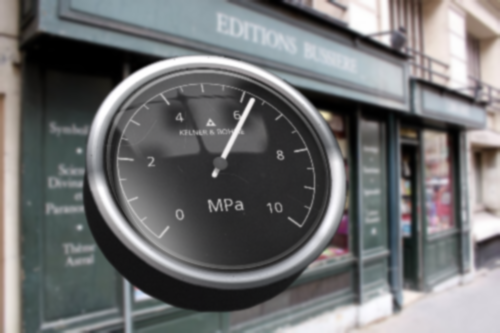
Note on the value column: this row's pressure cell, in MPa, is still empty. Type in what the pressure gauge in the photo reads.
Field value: 6.25 MPa
